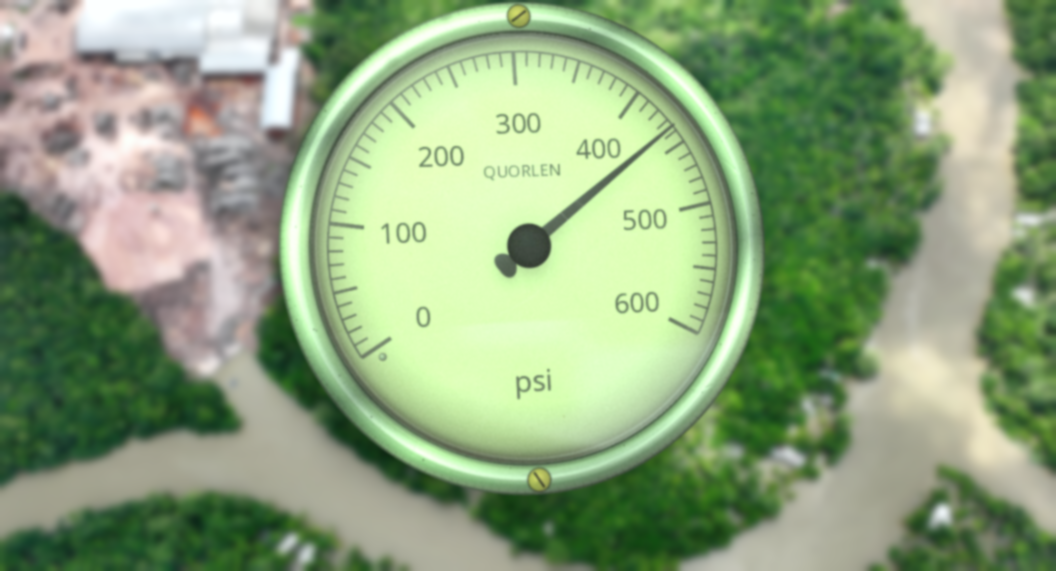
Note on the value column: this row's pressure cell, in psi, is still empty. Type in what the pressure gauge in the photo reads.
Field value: 435 psi
